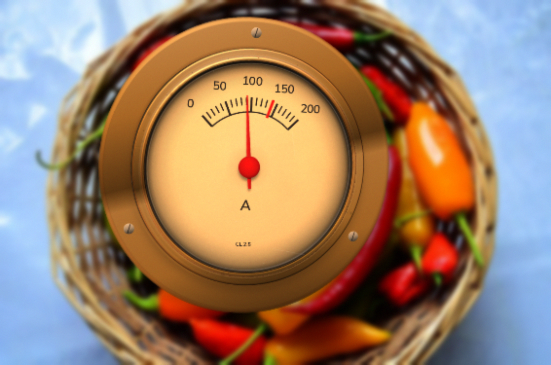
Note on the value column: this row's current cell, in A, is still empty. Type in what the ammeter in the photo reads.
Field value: 90 A
